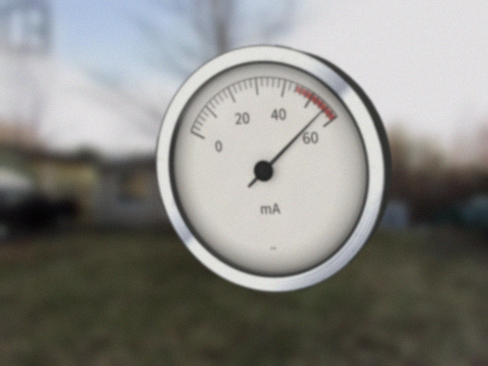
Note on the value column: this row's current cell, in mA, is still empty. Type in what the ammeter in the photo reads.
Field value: 56 mA
